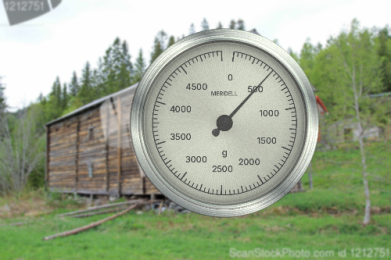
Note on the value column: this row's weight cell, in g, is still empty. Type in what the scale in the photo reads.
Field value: 500 g
